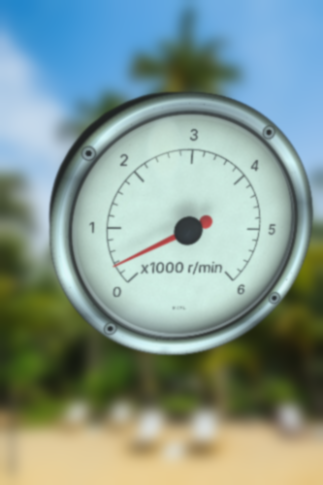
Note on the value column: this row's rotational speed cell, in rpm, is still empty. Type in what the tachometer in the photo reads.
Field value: 400 rpm
